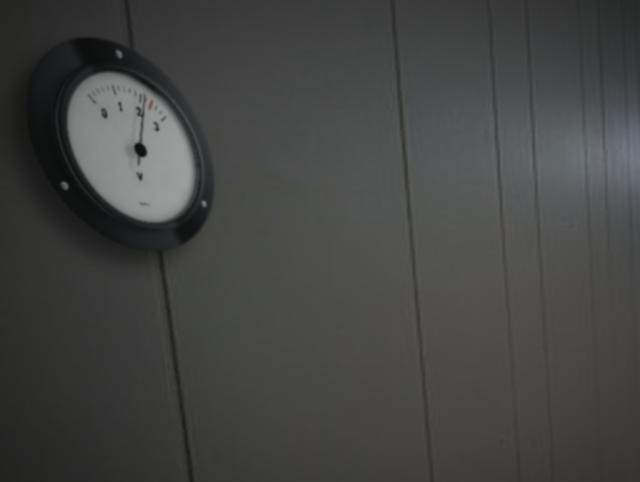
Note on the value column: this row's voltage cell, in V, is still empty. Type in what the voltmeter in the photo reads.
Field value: 2 V
